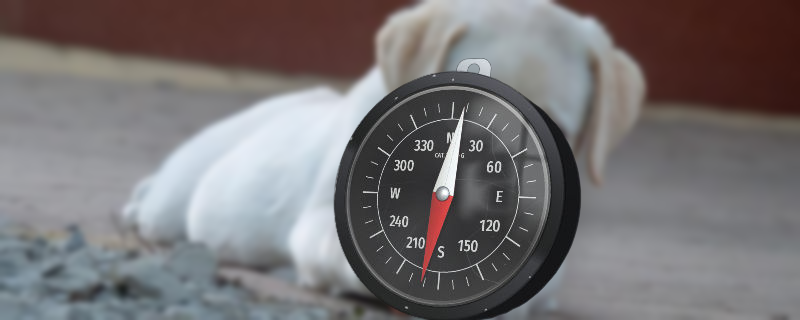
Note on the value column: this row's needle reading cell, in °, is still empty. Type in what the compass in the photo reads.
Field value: 190 °
